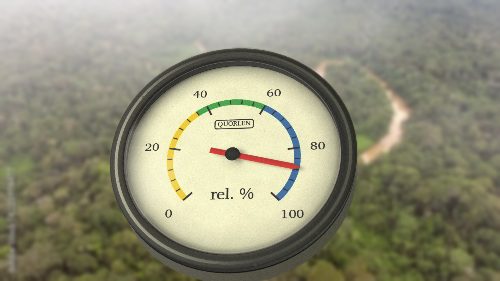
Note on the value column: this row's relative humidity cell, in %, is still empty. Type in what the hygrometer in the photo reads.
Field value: 88 %
